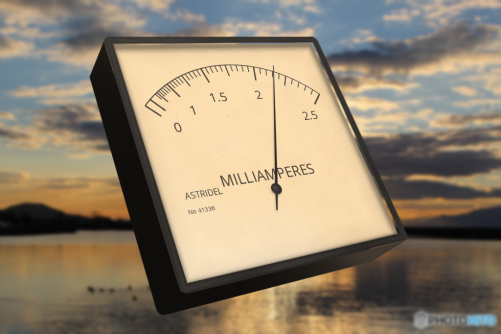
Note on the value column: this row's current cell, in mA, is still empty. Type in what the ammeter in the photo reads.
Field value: 2.15 mA
